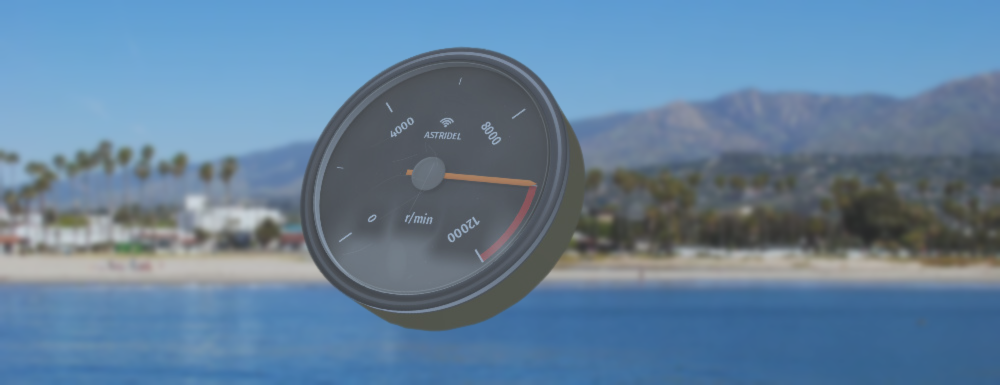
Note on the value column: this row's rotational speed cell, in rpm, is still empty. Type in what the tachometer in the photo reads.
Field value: 10000 rpm
